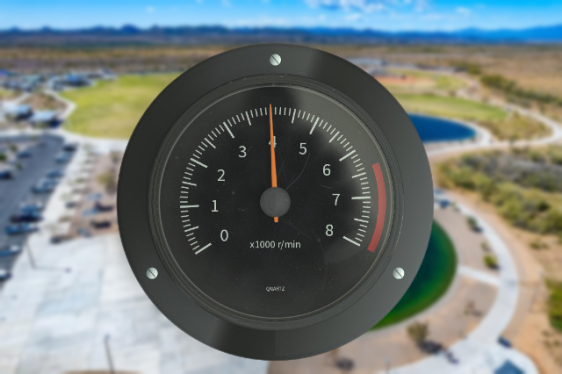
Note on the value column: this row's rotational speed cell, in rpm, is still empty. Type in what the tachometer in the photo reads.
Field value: 4000 rpm
